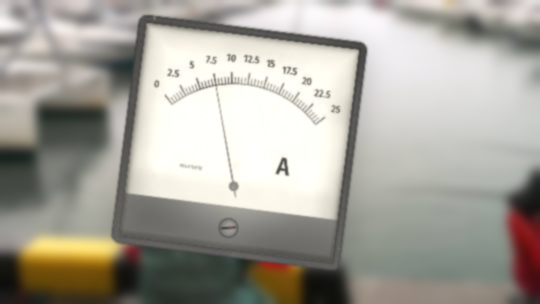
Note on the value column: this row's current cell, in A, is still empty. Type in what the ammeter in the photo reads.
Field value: 7.5 A
